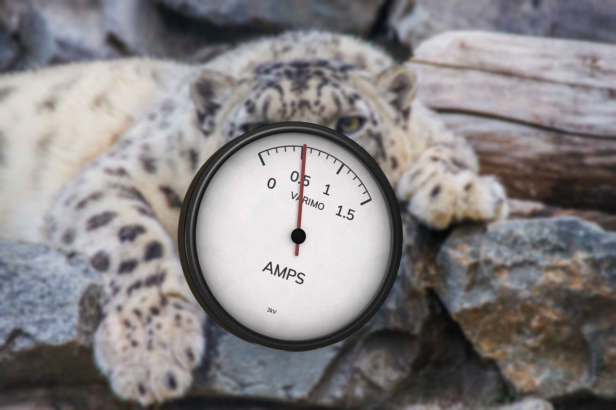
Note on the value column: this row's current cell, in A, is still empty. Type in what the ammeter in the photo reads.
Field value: 0.5 A
